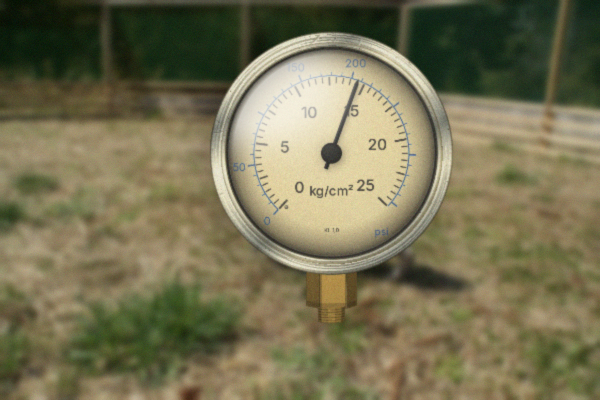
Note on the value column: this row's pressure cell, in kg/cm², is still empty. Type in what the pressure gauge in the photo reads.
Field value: 14.5 kg/cm²
